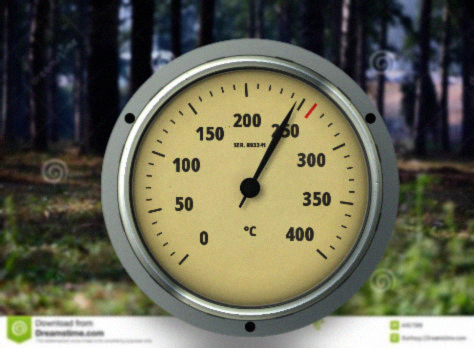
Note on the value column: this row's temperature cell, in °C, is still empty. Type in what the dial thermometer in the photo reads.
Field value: 245 °C
